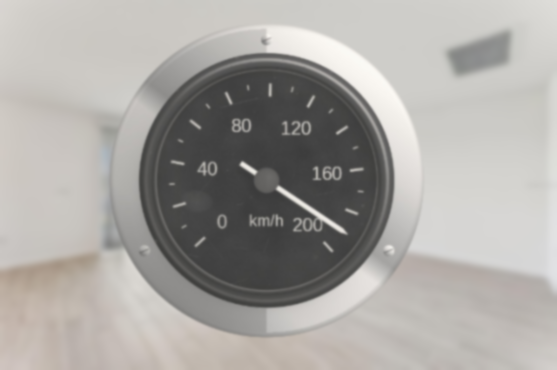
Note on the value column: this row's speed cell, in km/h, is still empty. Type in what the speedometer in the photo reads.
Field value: 190 km/h
